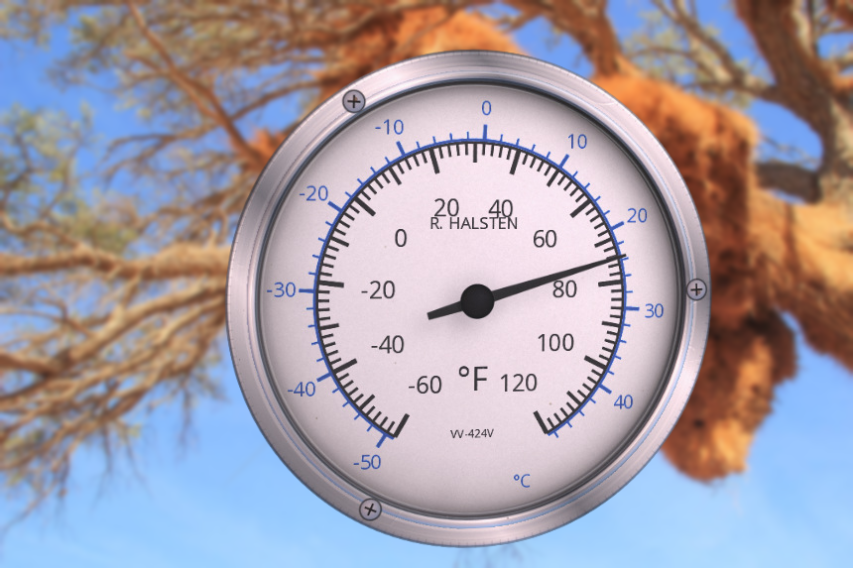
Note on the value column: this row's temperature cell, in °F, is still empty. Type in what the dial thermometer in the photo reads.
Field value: 74 °F
